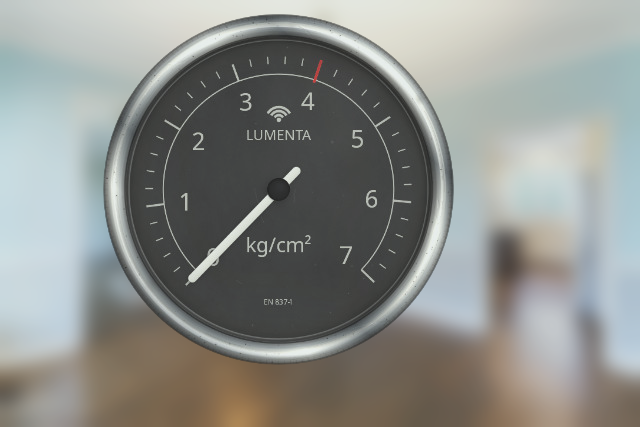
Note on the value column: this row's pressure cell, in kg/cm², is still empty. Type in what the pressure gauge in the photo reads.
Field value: 0 kg/cm²
